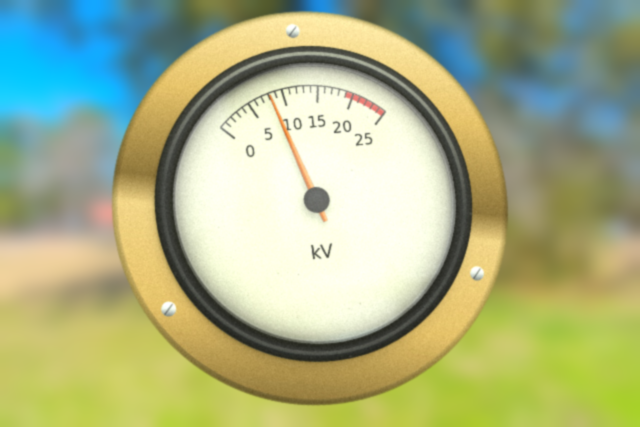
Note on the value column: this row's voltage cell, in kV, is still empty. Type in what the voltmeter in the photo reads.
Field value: 8 kV
